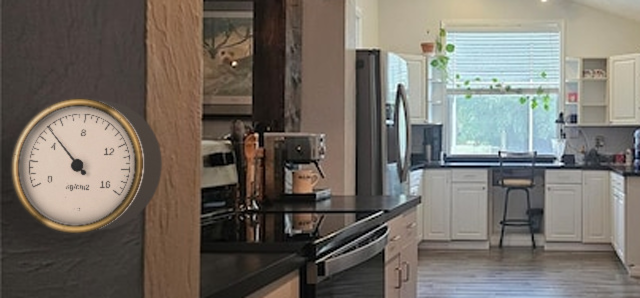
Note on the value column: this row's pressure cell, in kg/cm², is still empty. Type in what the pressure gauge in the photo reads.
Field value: 5 kg/cm²
